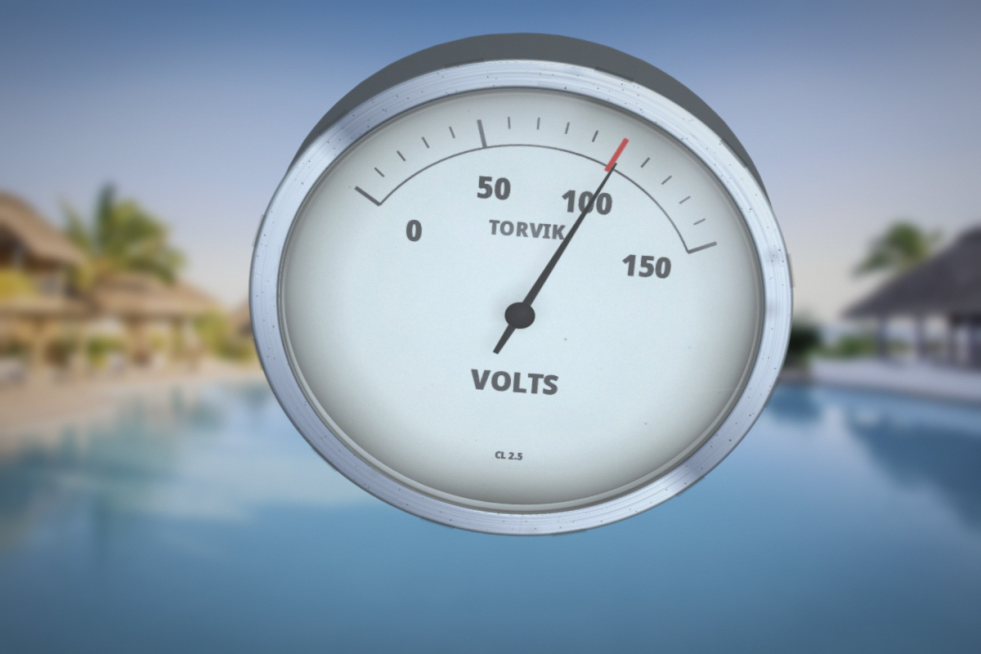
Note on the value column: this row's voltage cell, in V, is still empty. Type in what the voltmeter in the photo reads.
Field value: 100 V
